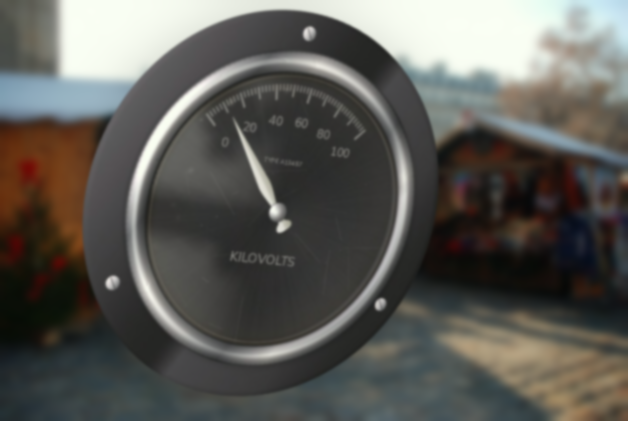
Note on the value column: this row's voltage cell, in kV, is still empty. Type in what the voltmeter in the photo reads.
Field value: 10 kV
